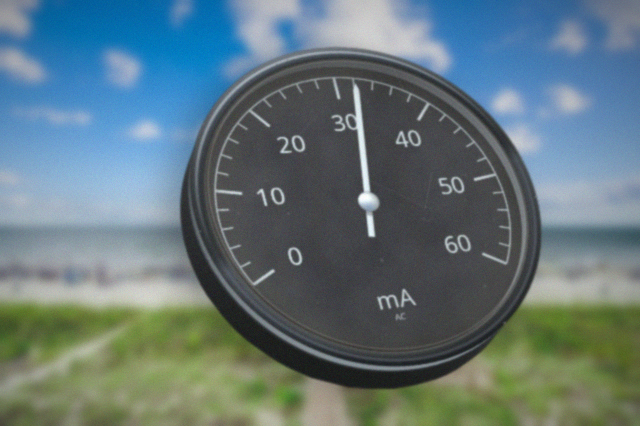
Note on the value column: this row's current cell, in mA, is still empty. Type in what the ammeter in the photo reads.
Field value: 32 mA
